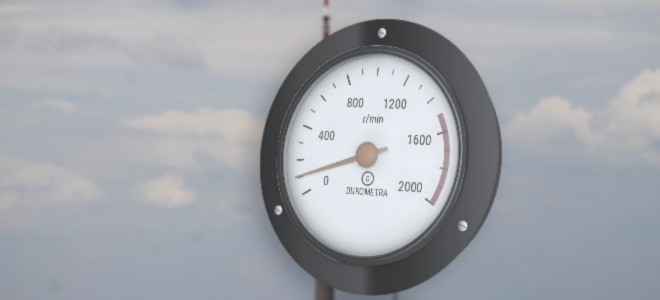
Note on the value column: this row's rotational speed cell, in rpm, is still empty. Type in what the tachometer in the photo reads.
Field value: 100 rpm
